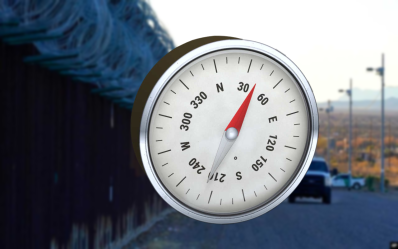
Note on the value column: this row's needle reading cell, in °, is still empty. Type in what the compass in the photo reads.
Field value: 40 °
